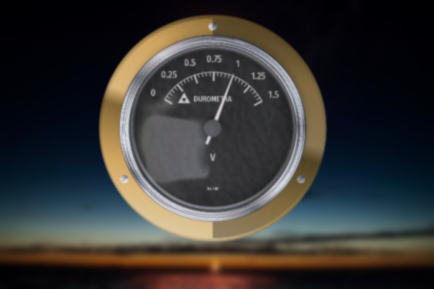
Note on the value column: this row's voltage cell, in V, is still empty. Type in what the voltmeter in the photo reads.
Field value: 1 V
